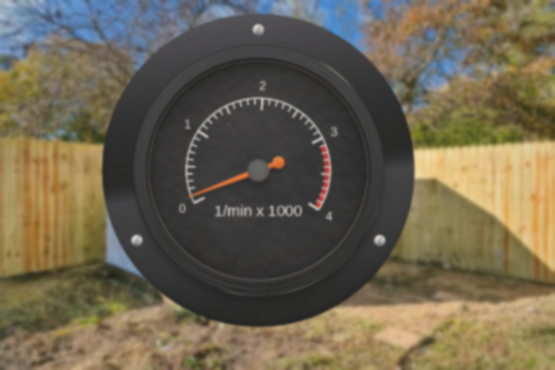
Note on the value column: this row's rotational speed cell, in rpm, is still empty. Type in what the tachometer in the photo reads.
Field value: 100 rpm
